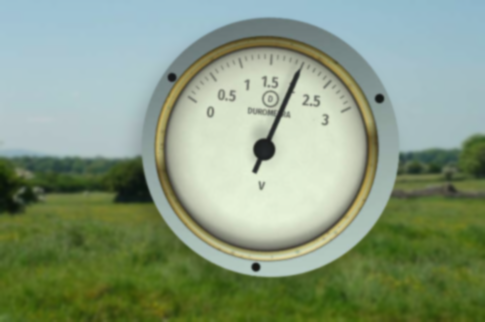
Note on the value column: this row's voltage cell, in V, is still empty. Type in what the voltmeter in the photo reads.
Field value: 2 V
